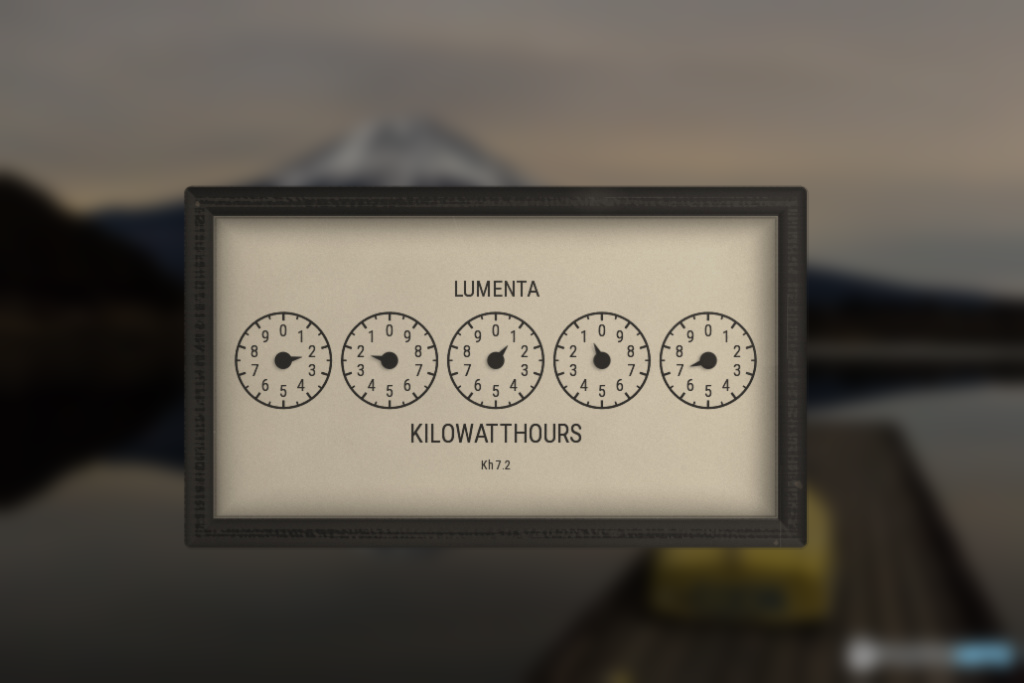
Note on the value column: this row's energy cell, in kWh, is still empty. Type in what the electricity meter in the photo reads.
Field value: 22107 kWh
